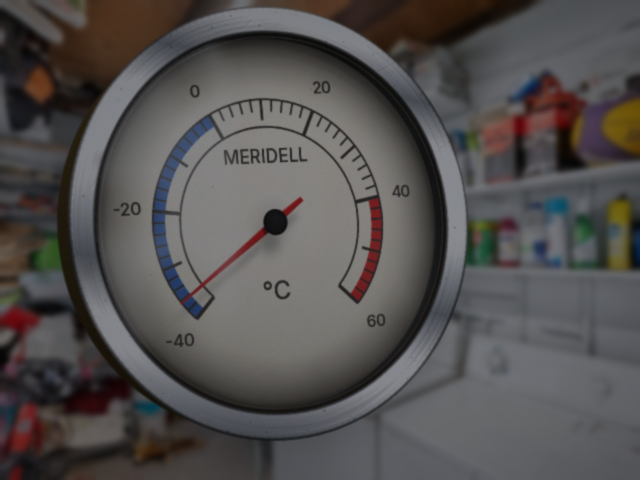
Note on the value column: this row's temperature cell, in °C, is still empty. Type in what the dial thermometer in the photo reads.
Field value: -36 °C
